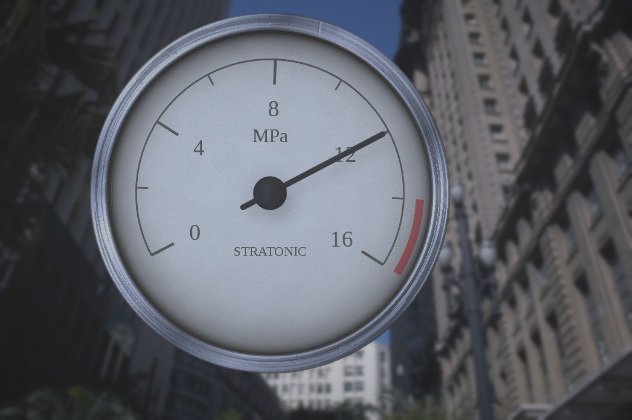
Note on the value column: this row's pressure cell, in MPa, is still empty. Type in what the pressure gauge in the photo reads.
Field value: 12 MPa
